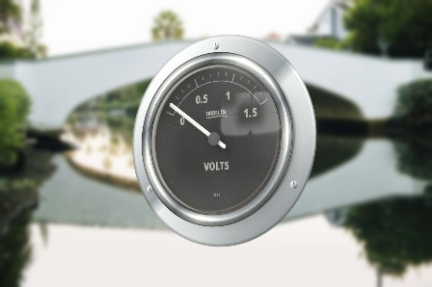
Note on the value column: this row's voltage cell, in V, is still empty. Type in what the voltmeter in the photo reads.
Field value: 0.1 V
